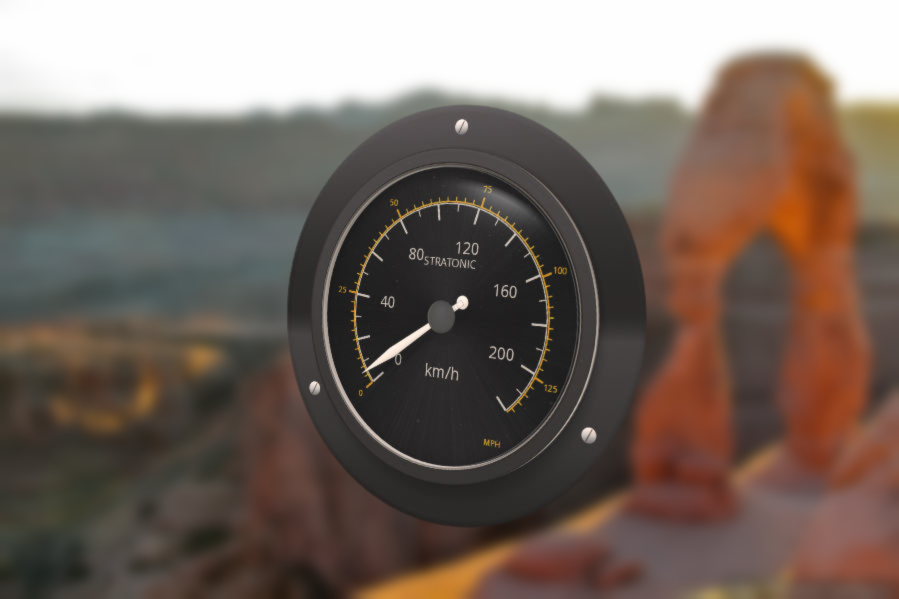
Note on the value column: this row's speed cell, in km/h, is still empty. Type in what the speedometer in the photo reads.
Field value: 5 km/h
